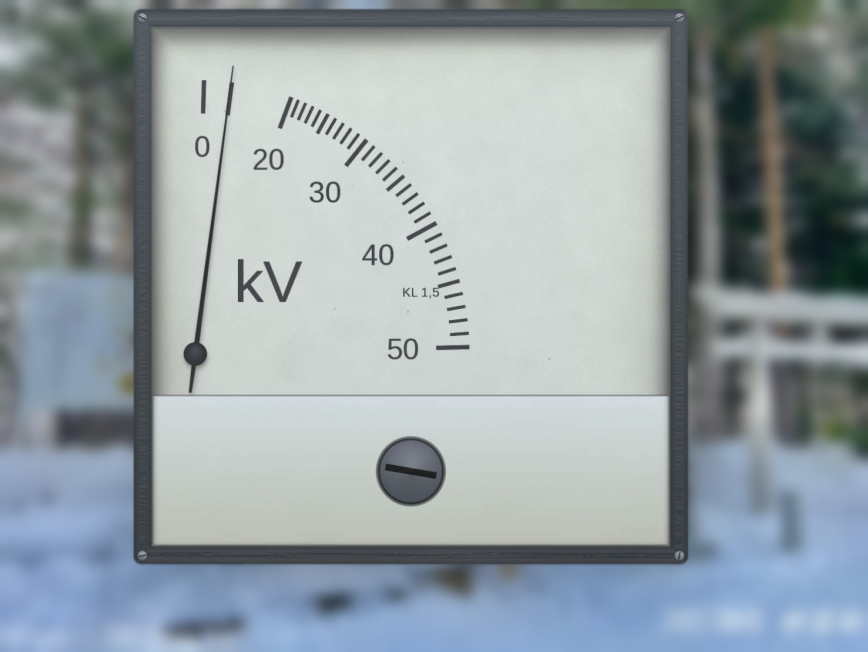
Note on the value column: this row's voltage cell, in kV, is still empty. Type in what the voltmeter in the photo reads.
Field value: 10 kV
